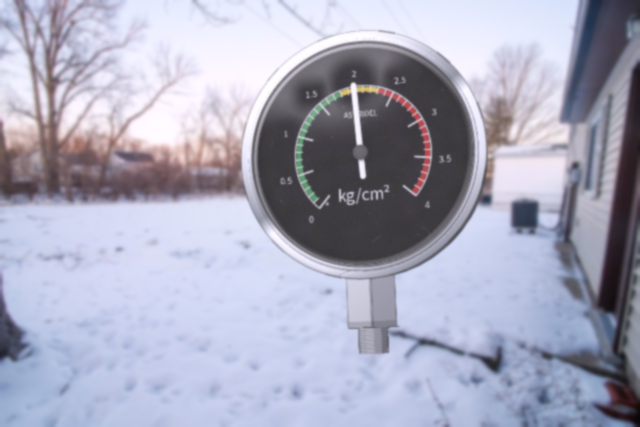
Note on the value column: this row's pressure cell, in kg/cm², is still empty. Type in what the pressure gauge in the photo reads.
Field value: 2 kg/cm²
